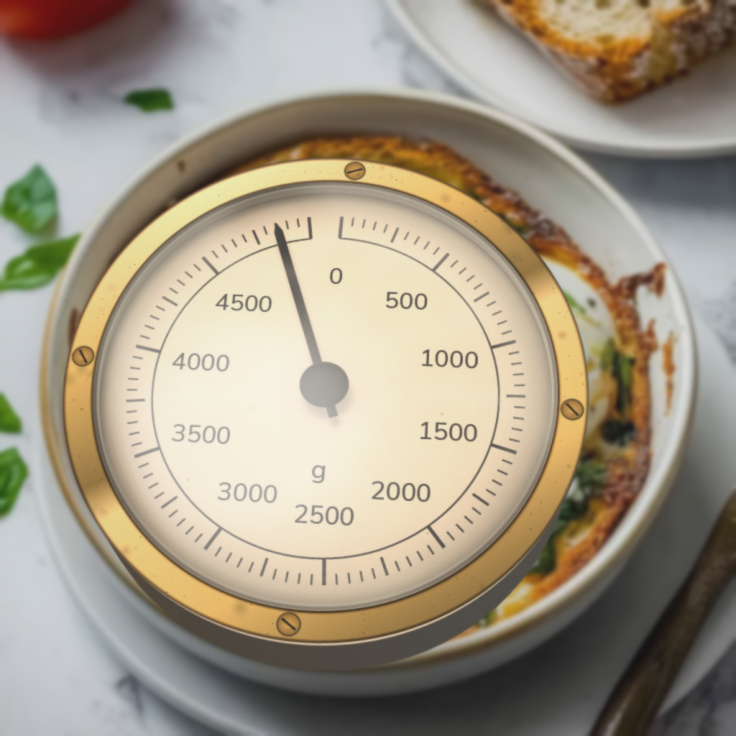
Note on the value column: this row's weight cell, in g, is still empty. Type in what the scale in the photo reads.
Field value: 4850 g
